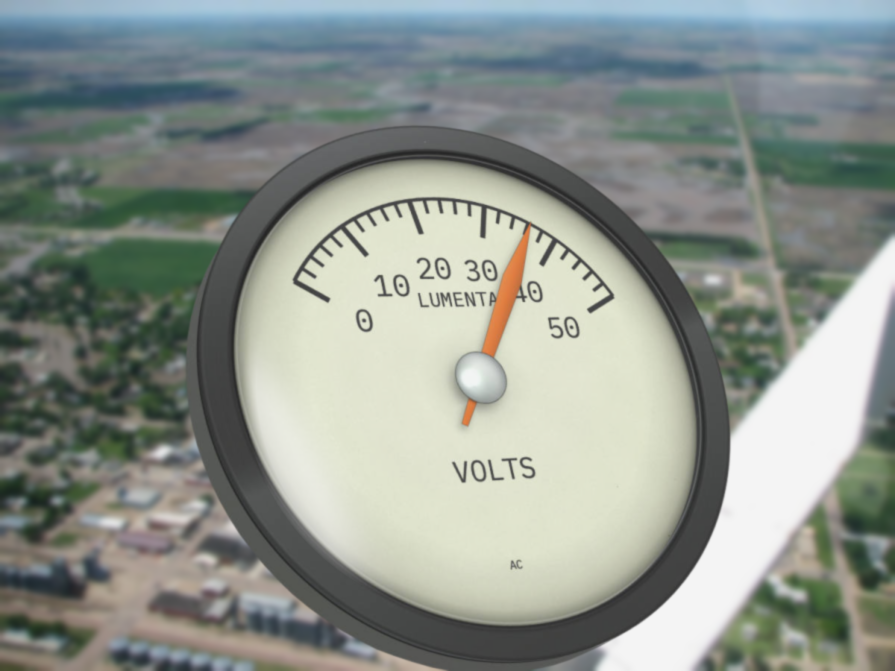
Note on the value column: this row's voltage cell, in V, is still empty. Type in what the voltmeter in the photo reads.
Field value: 36 V
